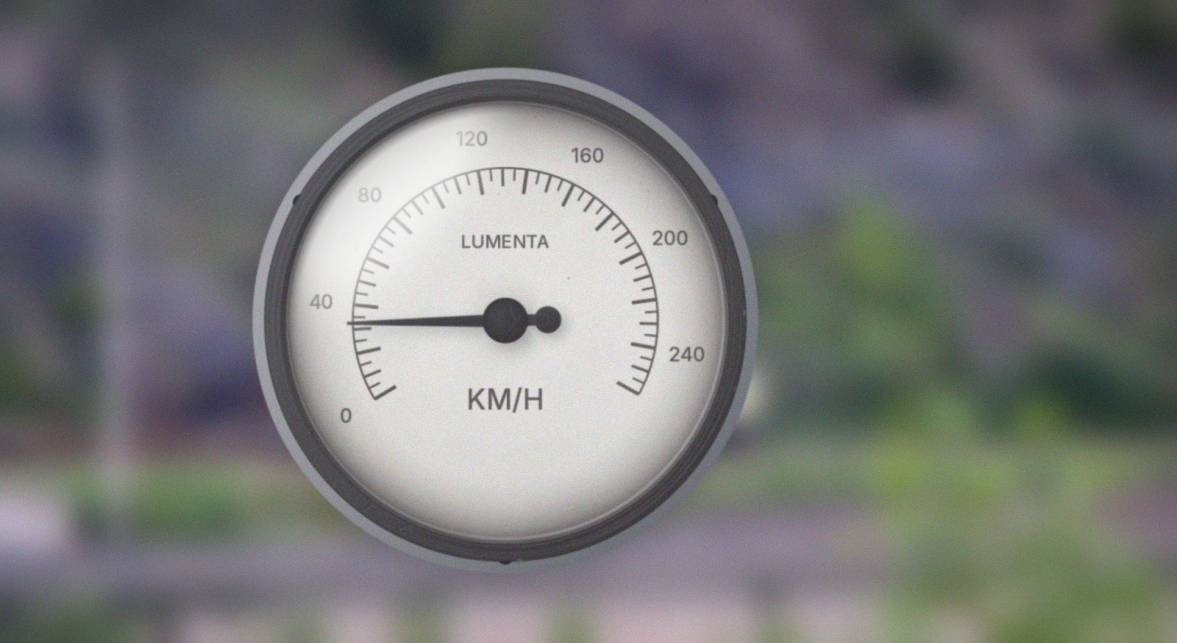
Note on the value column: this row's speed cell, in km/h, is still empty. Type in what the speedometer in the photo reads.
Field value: 32.5 km/h
